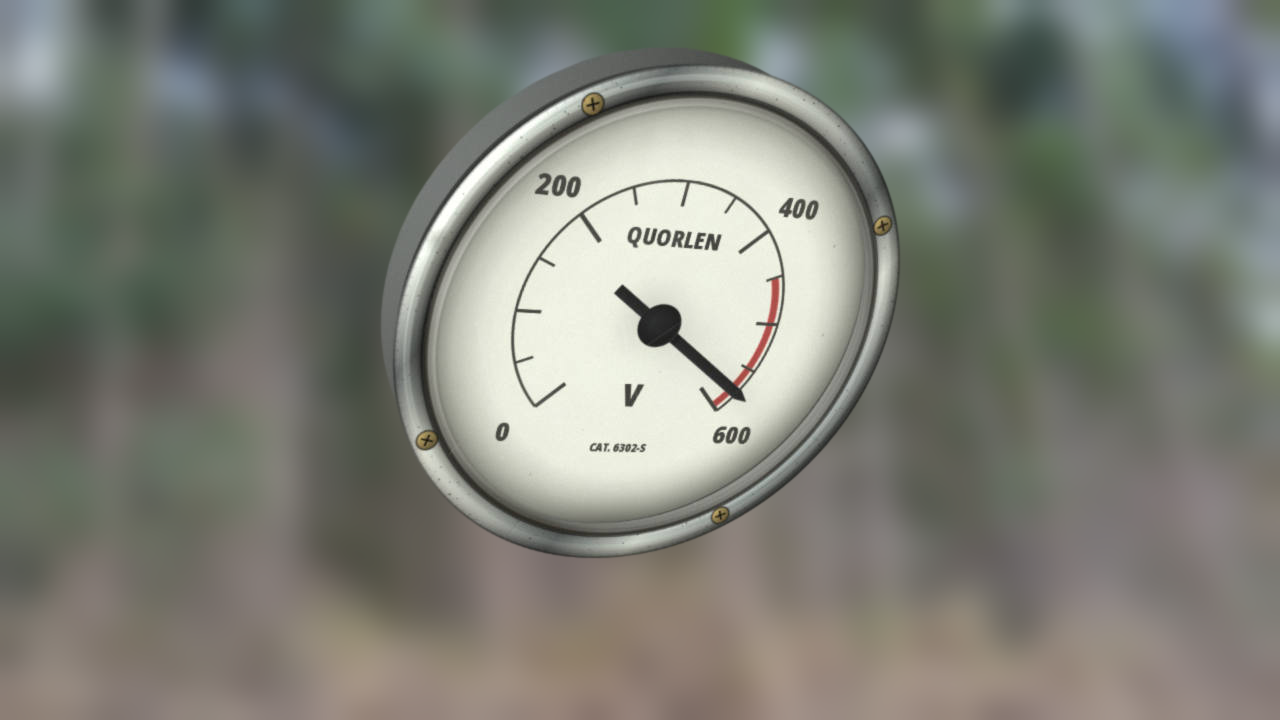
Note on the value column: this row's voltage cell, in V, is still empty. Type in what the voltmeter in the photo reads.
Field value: 575 V
